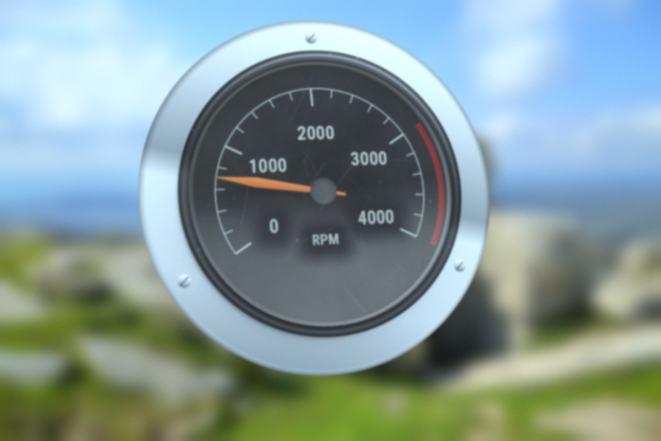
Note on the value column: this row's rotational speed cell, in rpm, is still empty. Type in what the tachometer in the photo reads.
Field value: 700 rpm
